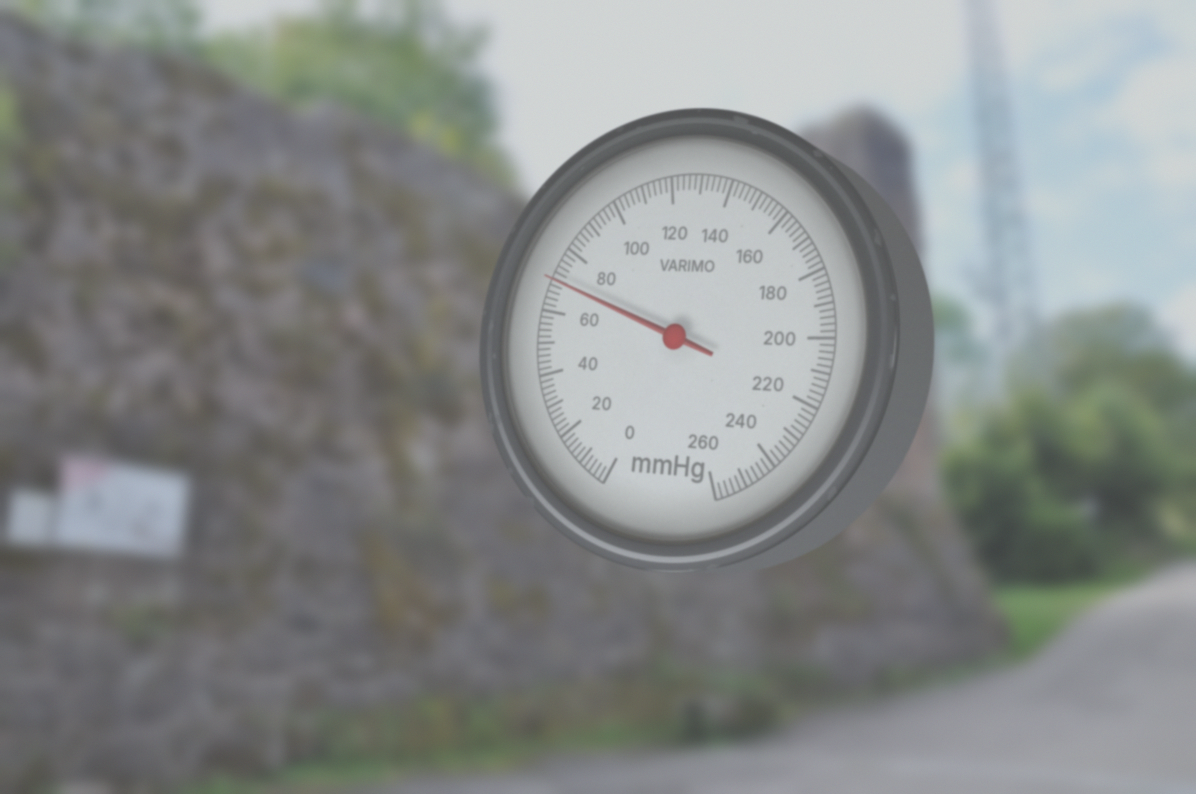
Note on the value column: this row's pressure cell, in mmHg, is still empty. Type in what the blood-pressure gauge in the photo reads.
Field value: 70 mmHg
